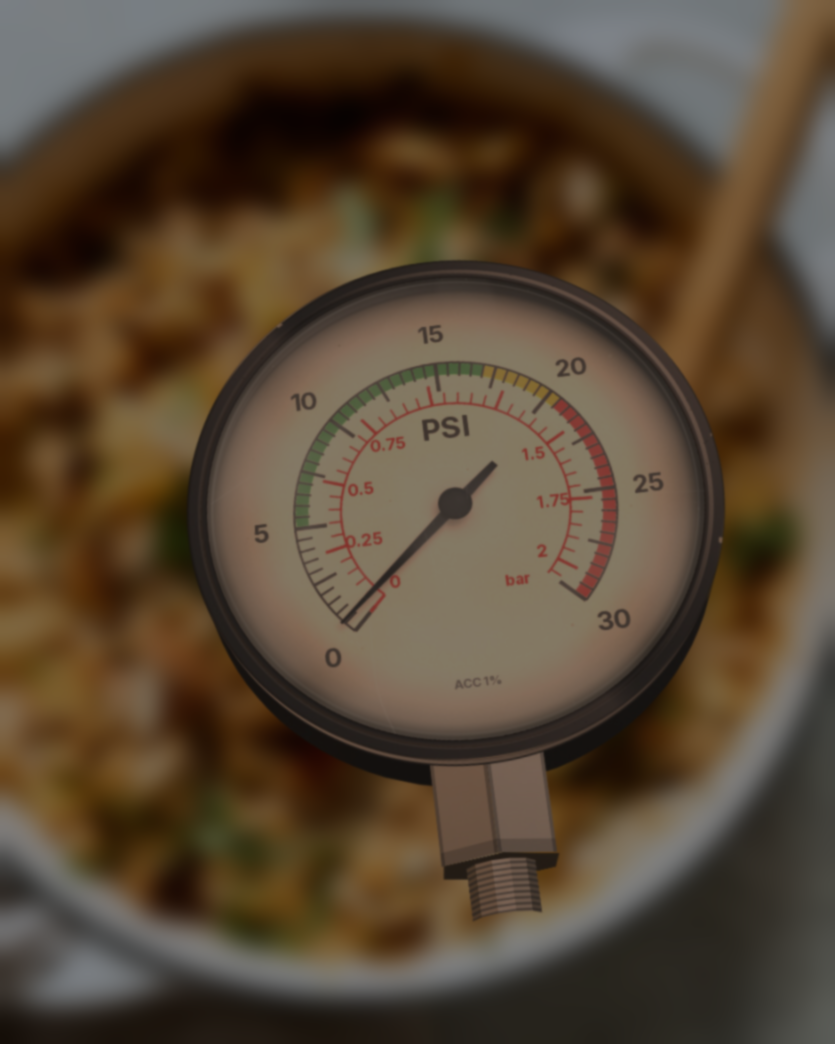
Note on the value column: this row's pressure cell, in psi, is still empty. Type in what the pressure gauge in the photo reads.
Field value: 0.5 psi
